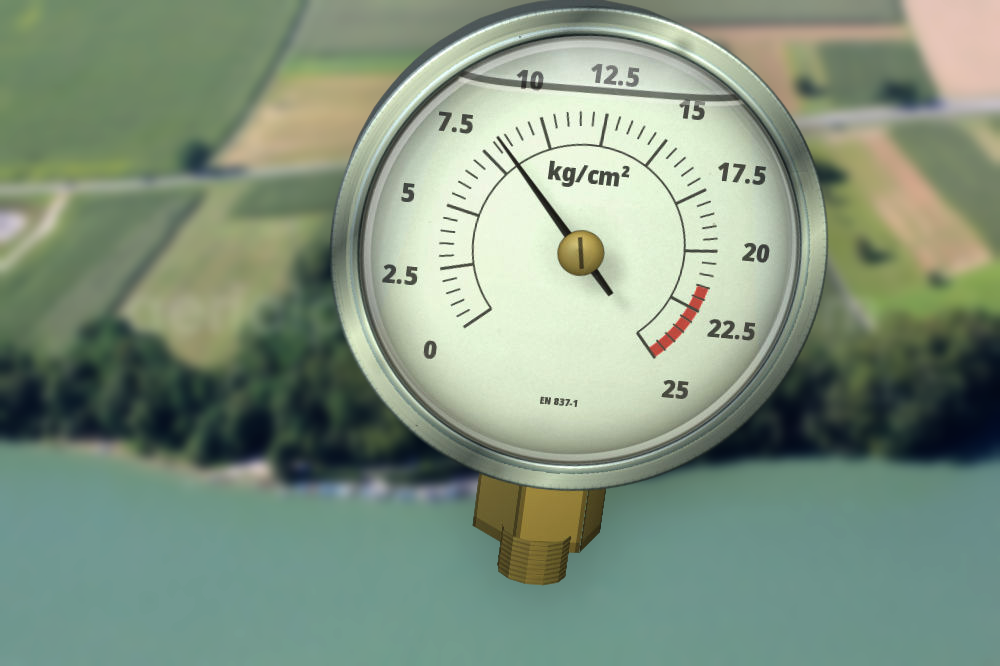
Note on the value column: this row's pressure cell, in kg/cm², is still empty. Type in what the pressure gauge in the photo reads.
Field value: 8.25 kg/cm²
